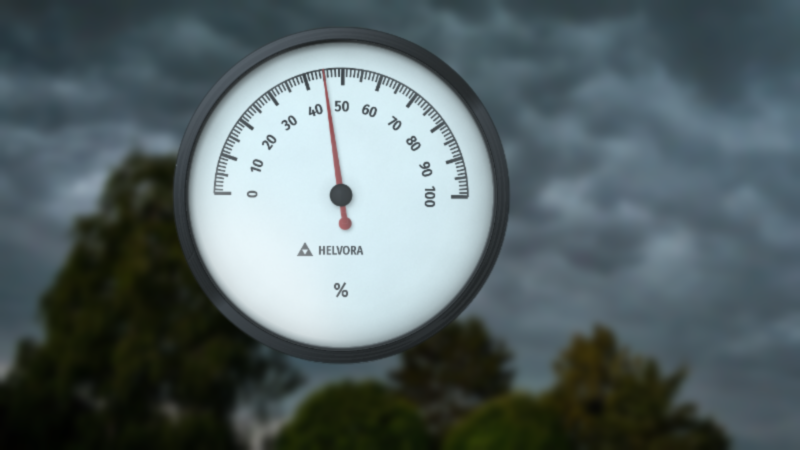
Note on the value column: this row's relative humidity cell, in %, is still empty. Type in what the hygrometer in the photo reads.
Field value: 45 %
